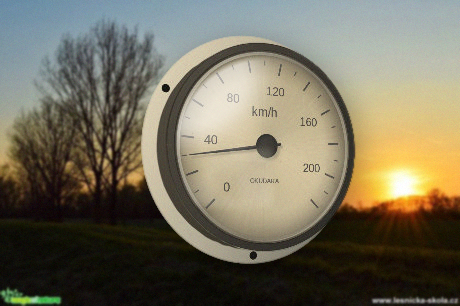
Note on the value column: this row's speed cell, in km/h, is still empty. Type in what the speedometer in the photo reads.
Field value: 30 km/h
